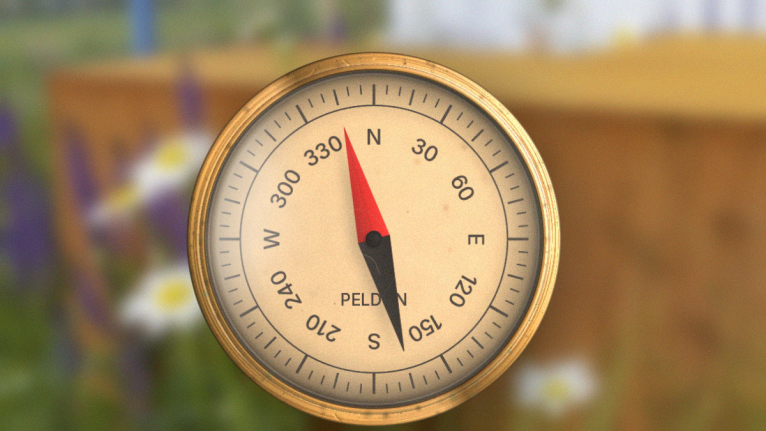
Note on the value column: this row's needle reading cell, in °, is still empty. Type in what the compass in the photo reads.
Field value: 345 °
